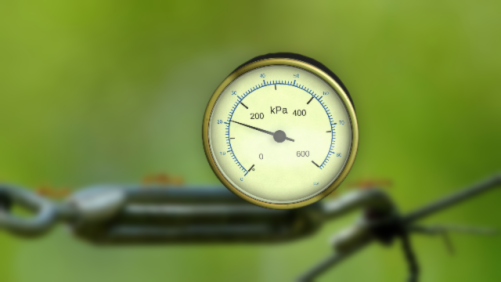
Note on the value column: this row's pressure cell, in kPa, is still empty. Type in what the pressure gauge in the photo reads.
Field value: 150 kPa
